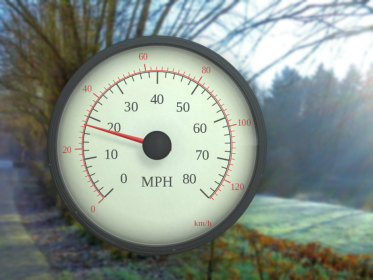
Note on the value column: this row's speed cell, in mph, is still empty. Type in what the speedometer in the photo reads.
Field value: 18 mph
